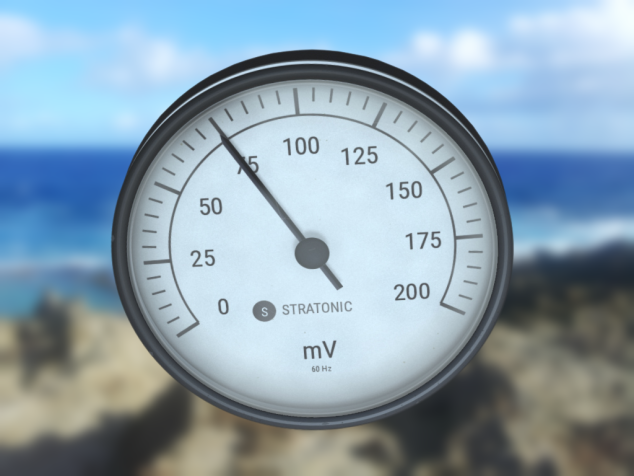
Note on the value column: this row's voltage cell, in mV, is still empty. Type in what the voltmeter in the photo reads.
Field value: 75 mV
